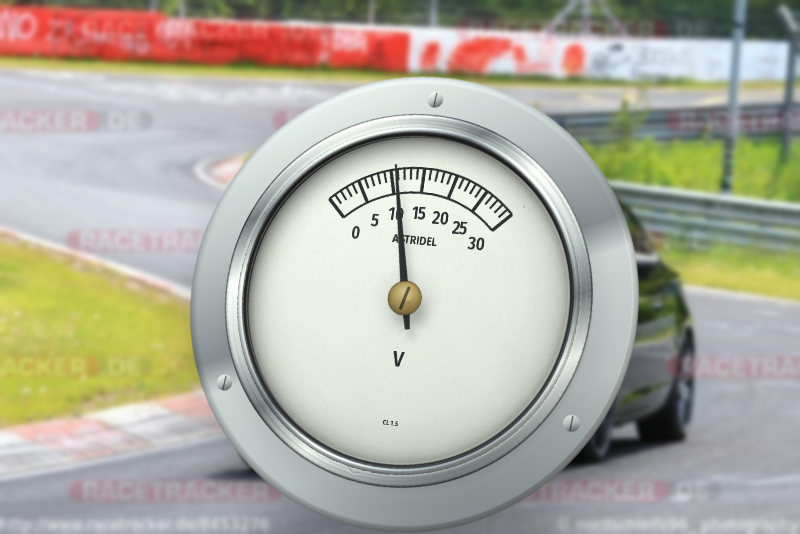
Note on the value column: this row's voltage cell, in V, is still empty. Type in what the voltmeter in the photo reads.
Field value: 11 V
